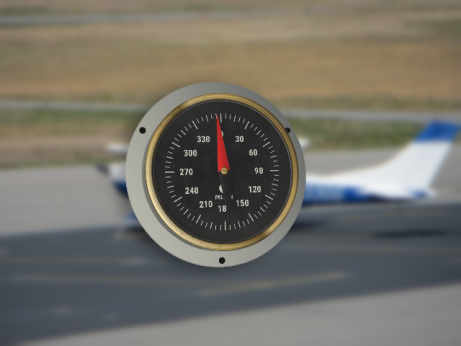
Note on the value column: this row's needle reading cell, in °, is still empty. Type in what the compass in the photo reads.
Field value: 355 °
